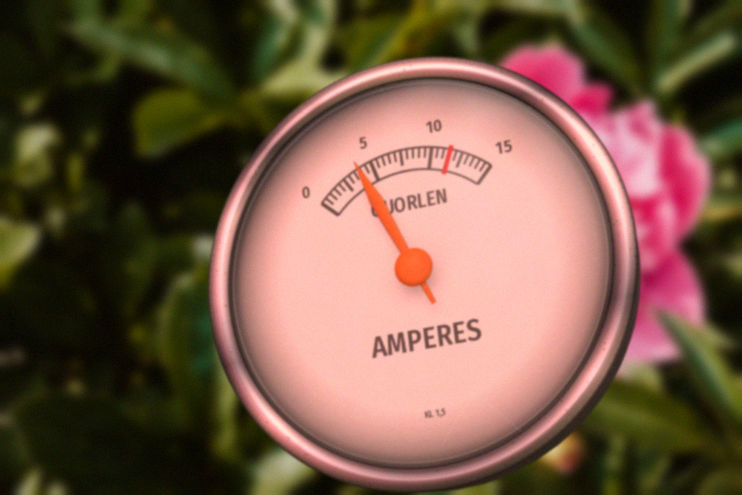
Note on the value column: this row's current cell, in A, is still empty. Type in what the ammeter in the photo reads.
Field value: 4 A
